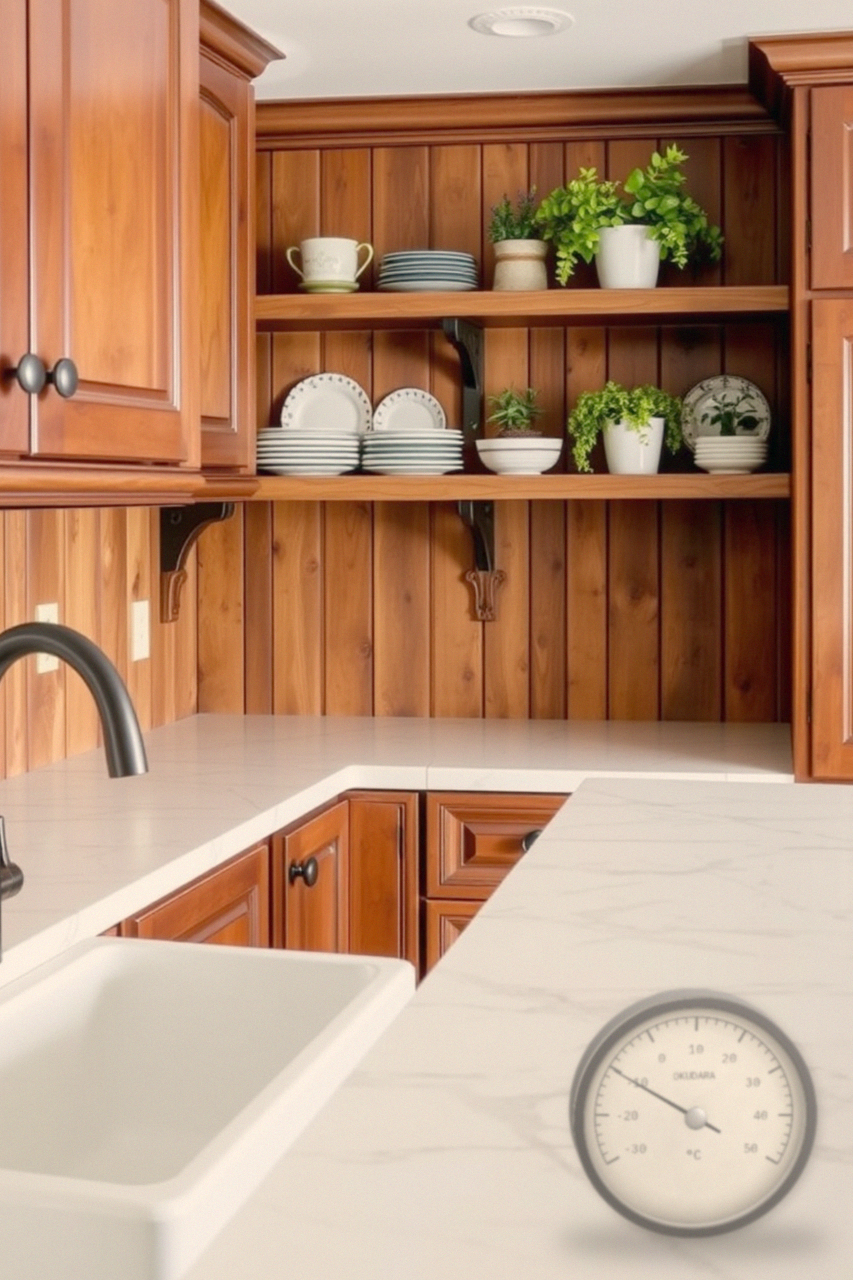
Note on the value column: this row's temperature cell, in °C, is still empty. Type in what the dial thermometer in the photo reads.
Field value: -10 °C
